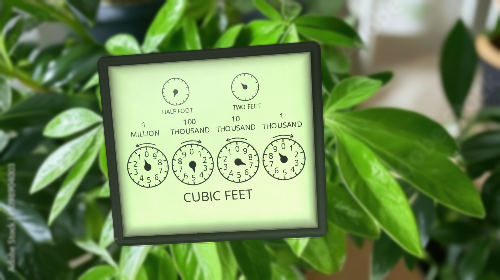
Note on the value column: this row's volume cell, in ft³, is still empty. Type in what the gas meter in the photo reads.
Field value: 46900 ft³
